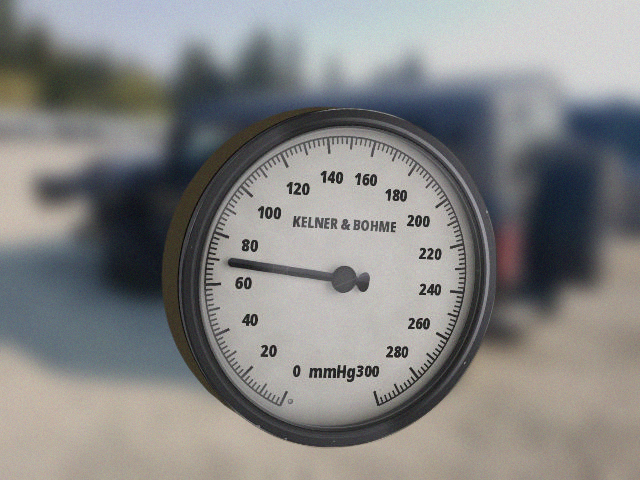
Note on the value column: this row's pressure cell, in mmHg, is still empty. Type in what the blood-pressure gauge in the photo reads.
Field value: 70 mmHg
